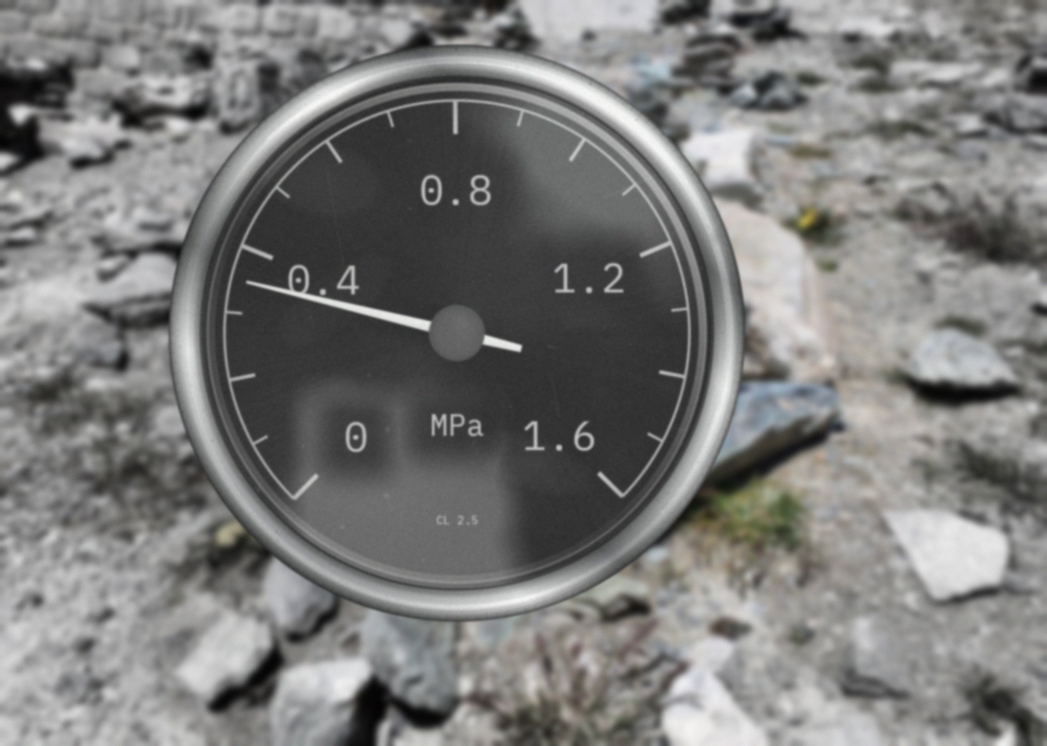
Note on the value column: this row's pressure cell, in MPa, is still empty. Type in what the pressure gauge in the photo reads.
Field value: 0.35 MPa
